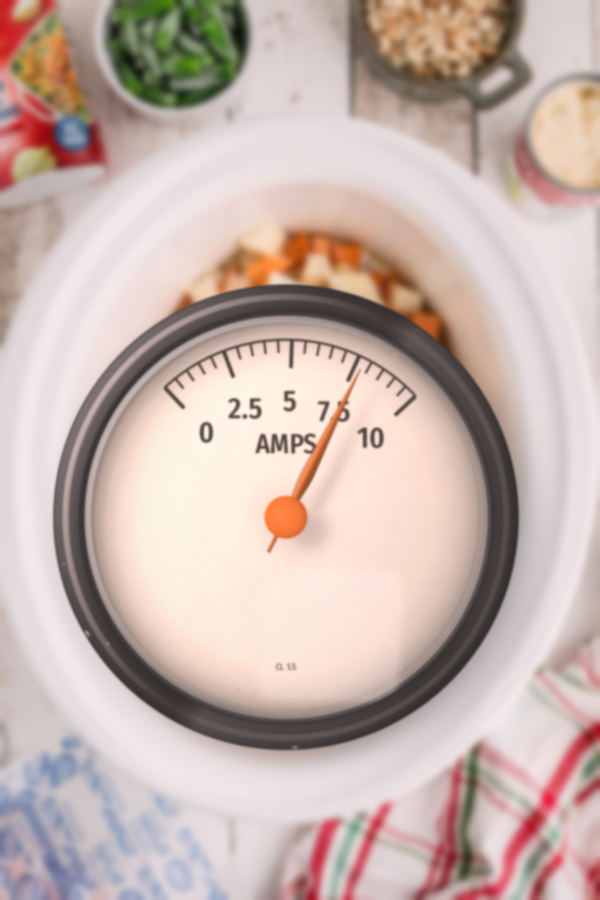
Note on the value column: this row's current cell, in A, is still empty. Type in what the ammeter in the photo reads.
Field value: 7.75 A
